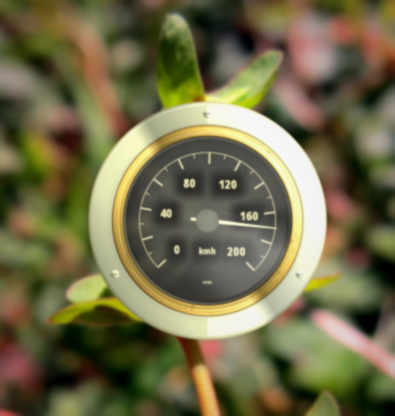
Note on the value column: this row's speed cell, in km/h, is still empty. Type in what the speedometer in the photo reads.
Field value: 170 km/h
